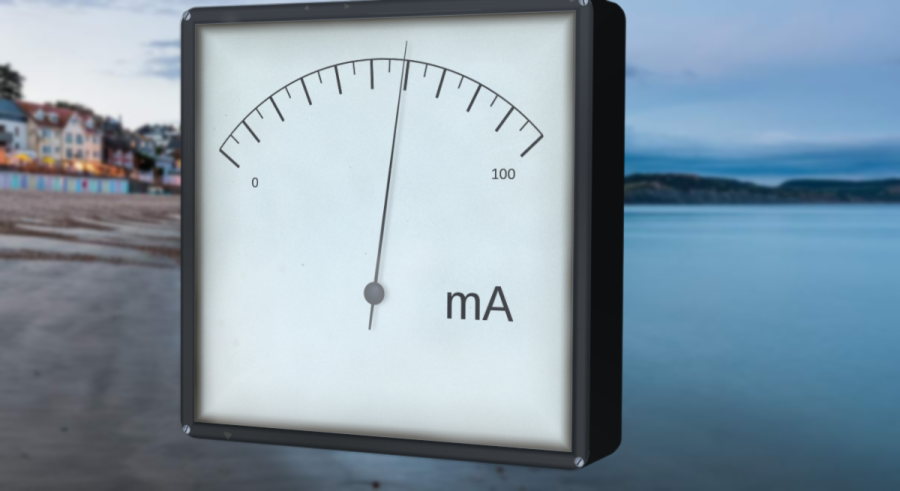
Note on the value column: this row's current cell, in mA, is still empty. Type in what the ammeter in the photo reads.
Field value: 60 mA
